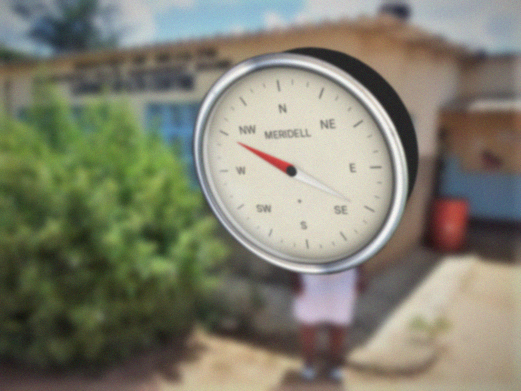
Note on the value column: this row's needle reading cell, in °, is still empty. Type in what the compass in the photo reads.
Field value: 300 °
